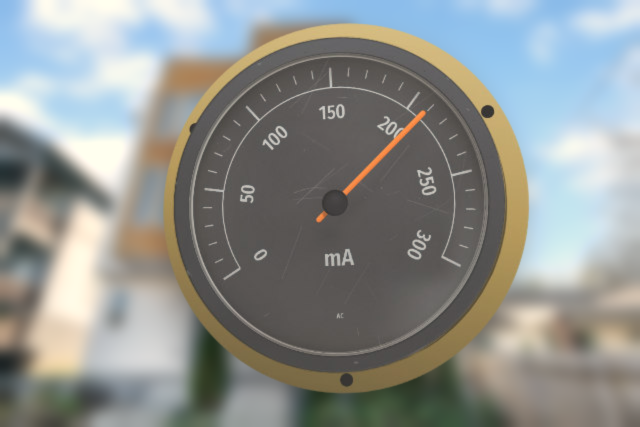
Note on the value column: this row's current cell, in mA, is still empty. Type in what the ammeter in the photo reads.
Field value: 210 mA
